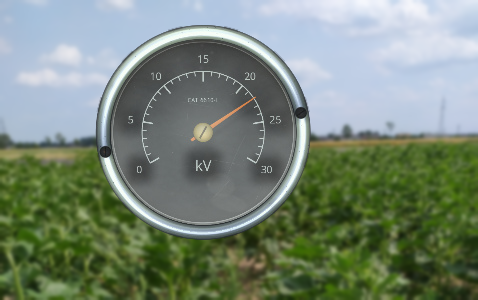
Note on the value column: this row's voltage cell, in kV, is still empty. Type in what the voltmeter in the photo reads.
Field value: 22 kV
